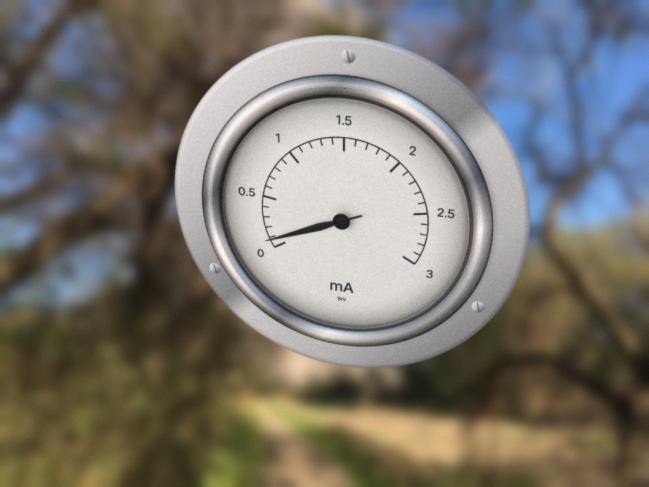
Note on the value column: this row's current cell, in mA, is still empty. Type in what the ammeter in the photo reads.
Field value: 0.1 mA
